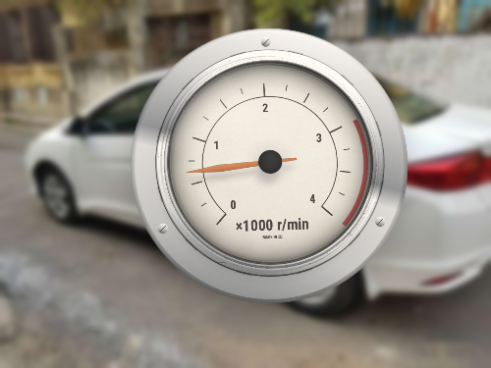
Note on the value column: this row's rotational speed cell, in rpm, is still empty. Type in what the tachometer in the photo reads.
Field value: 625 rpm
